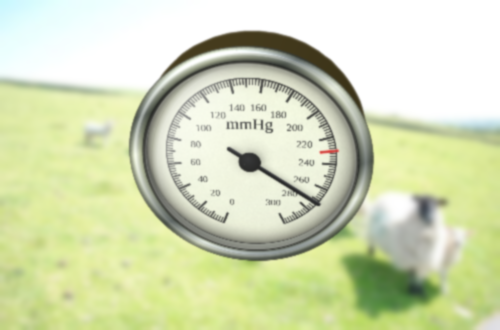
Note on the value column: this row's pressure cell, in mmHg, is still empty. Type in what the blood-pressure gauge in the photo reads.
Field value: 270 mmHg
